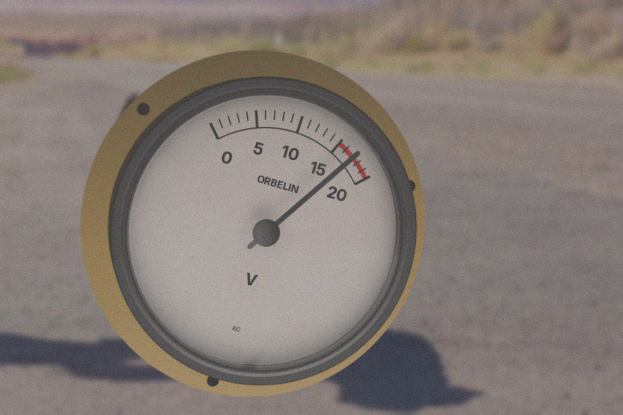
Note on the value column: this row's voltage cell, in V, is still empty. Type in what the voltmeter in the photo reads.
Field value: 17 V
